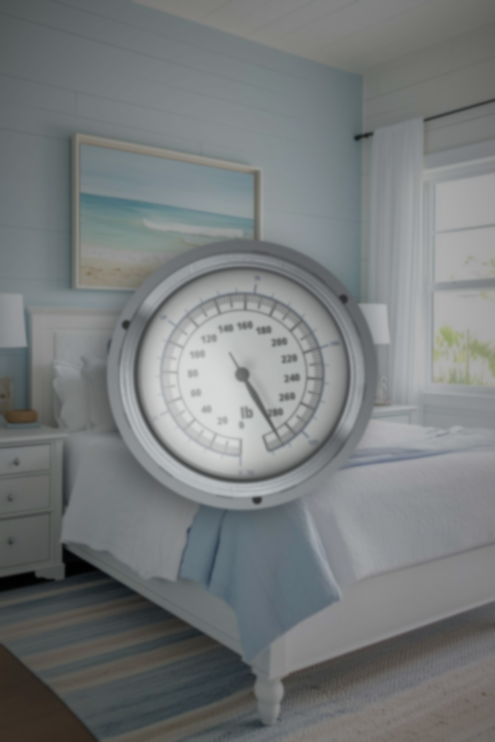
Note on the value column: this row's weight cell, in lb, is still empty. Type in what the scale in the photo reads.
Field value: 290 lb
